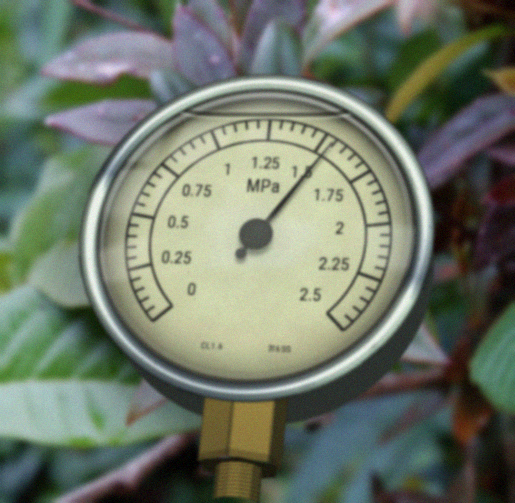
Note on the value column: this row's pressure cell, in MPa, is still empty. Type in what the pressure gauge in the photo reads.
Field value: 1.55 MPa
